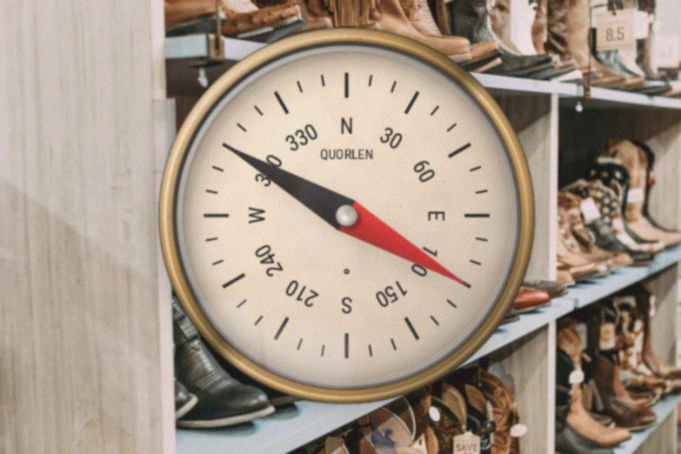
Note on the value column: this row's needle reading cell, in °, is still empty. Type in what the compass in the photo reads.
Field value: 120 °
